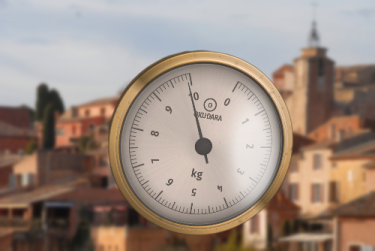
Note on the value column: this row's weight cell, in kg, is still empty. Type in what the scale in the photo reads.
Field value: 9.9 kg
